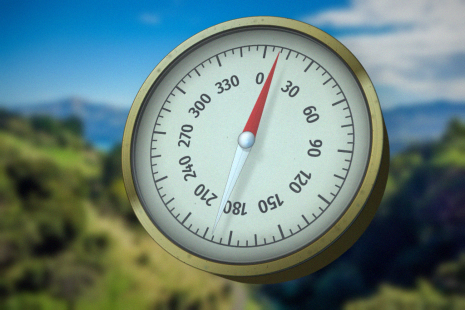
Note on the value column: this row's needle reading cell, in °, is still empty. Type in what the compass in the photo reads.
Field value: 10 °
